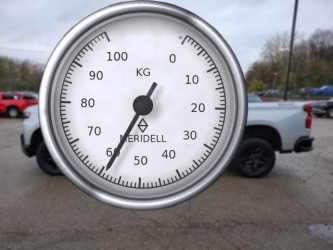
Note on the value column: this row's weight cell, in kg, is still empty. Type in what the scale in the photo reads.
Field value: 59 kg
